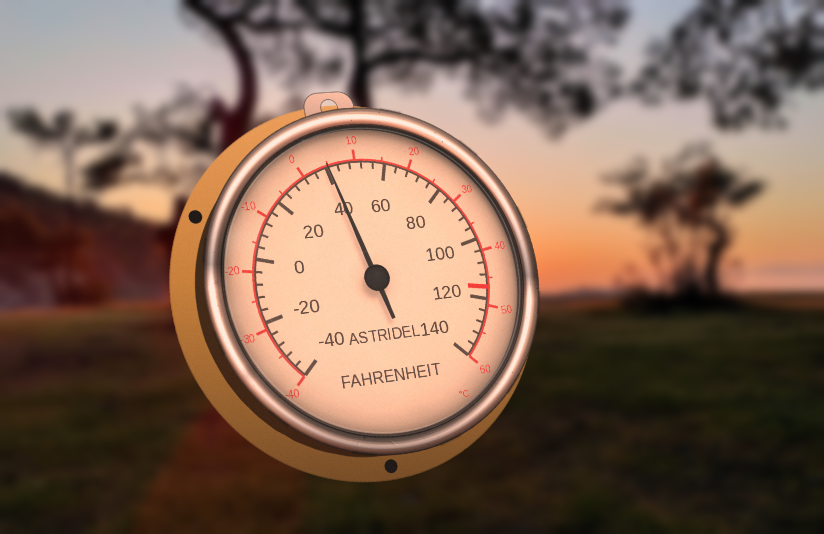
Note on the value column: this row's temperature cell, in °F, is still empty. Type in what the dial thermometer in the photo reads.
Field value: 40 °F
